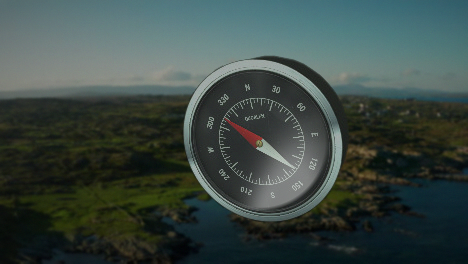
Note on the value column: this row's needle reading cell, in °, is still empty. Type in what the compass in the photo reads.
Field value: 315 °
